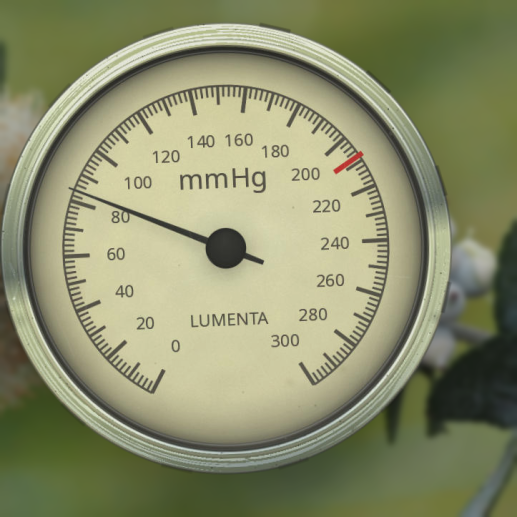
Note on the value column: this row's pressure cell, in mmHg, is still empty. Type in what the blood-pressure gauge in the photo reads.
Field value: 84 mmHg
